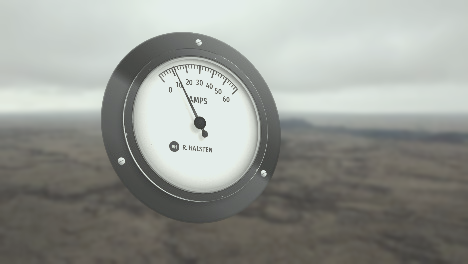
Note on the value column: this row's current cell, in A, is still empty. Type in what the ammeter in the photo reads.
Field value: 10 A
